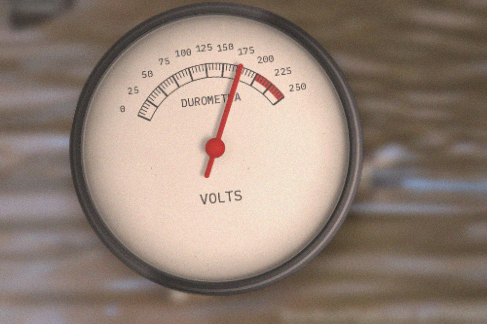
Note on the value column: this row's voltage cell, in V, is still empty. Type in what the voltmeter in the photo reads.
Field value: 175 V
